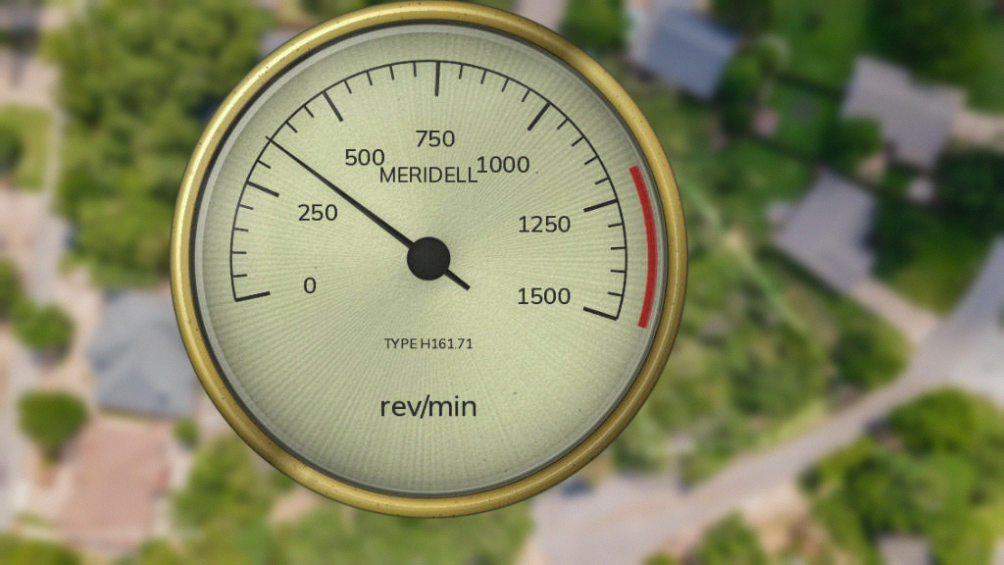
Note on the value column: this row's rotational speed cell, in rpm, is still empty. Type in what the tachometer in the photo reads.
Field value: 350 rpm
